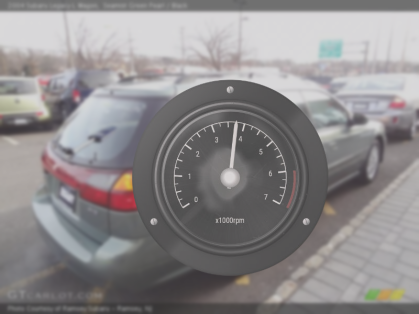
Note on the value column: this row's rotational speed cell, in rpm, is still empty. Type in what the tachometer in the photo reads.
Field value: 3750 rpm
